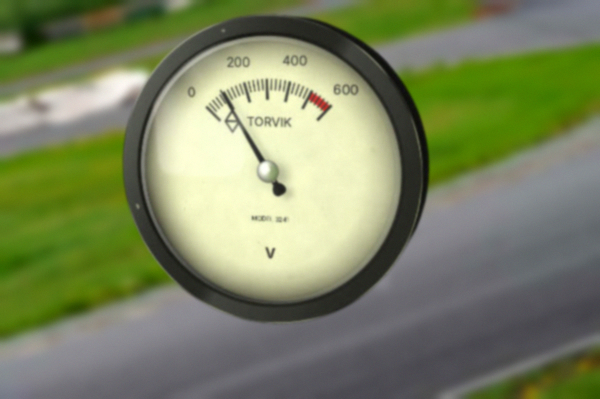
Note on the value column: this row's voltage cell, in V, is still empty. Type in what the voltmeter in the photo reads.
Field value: 100 V
